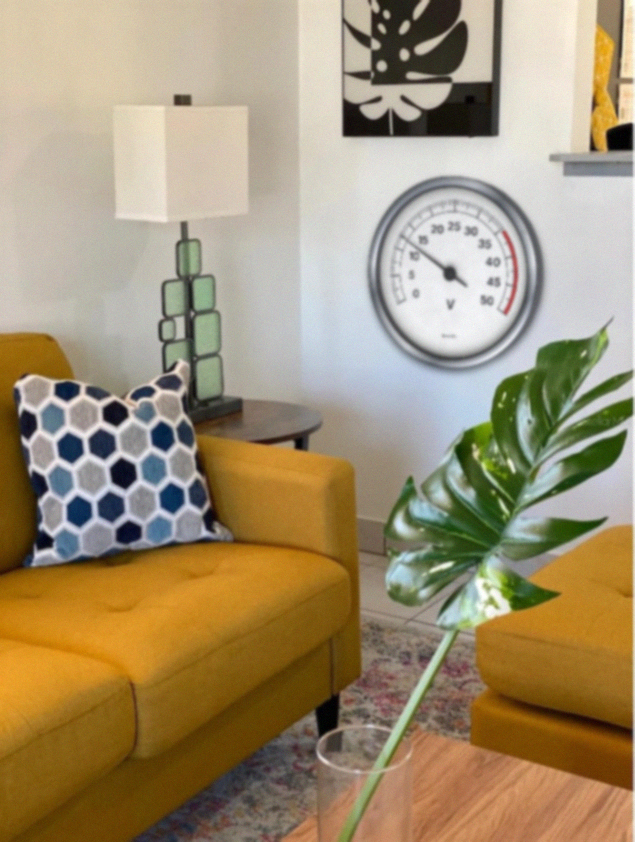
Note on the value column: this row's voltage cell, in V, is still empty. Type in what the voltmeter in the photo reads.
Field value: 12.5 V
